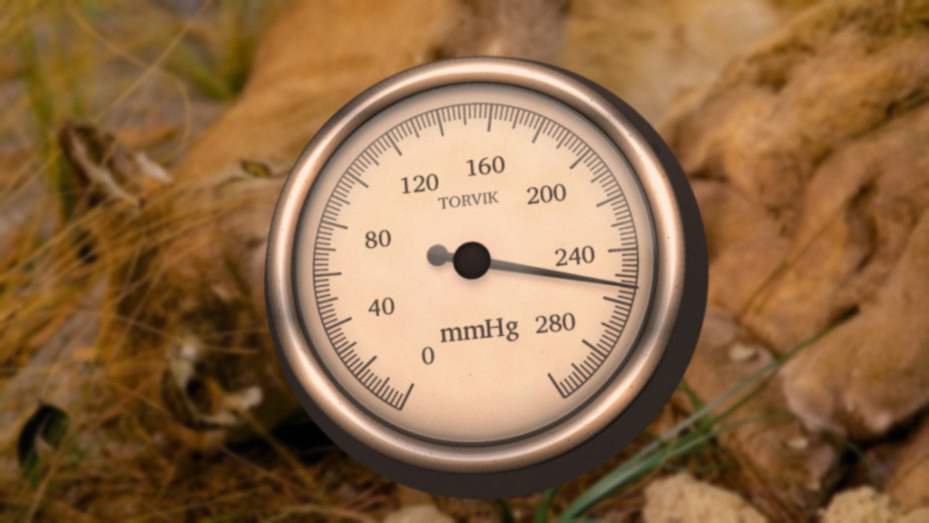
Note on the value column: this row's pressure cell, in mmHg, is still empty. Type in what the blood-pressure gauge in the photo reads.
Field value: 254 mmHg
